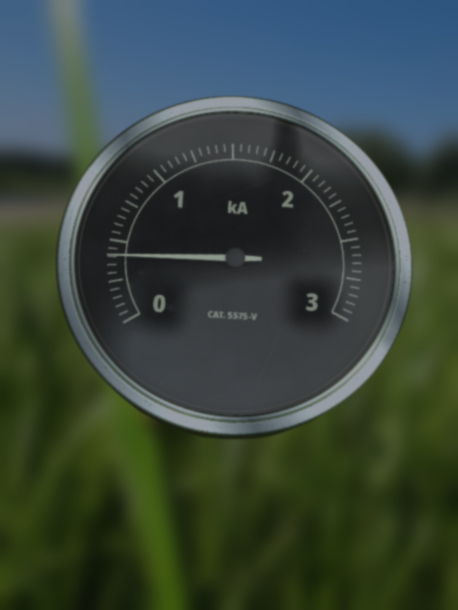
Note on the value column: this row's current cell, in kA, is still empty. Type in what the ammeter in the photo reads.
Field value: 0.4 kA
